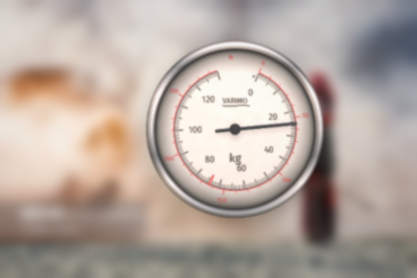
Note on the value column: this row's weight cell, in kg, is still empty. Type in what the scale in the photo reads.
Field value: 25 kg
